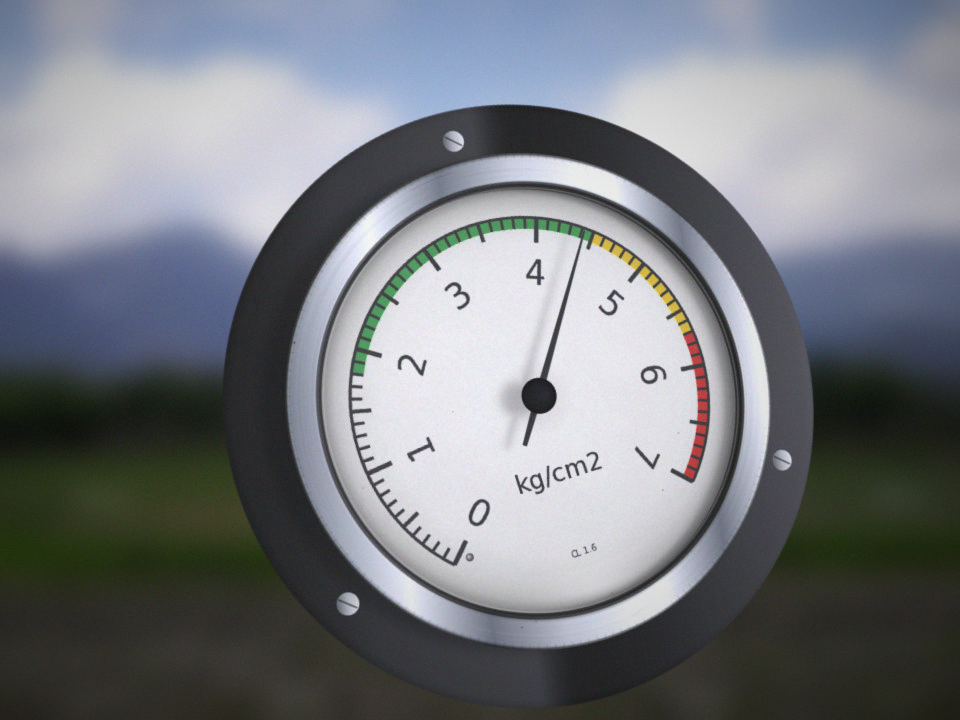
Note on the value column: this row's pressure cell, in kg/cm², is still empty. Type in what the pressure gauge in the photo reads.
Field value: 4.4 kg/cm²
